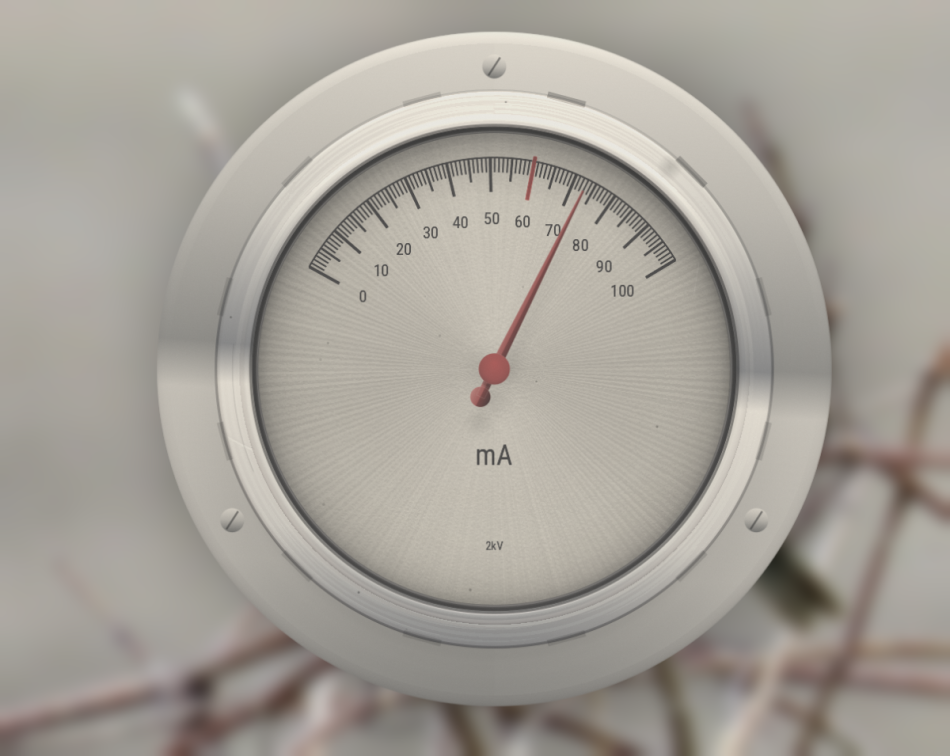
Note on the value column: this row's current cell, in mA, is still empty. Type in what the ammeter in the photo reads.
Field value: 73 mA
